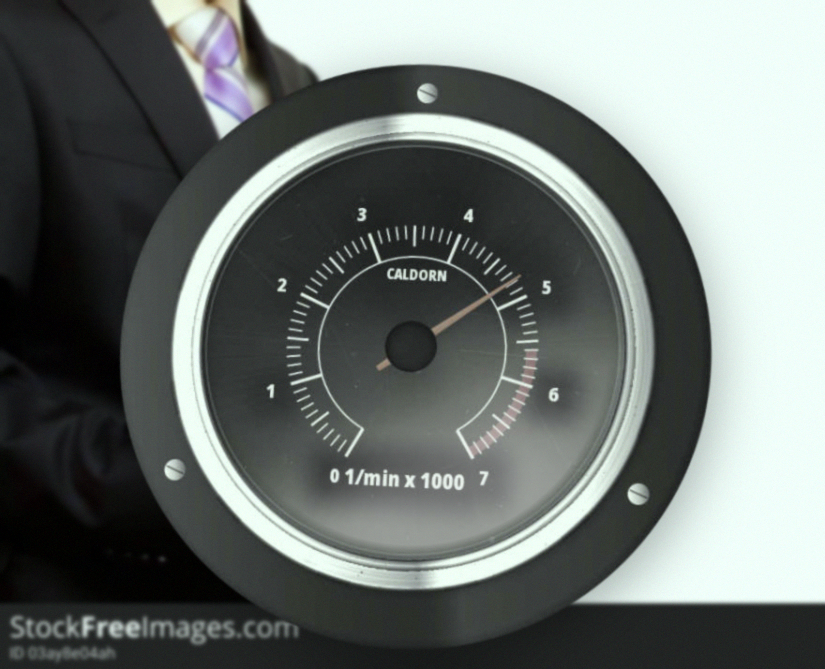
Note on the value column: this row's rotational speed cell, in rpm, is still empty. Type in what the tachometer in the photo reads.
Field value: 4800 rpm
